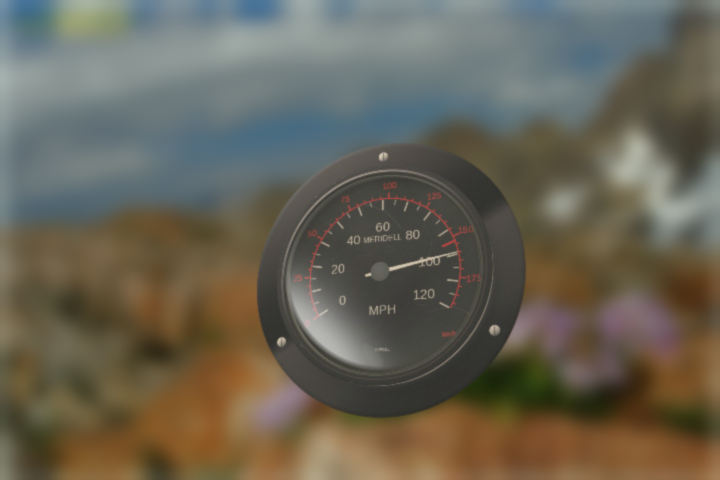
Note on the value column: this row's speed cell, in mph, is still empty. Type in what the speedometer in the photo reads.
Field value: 100 mph
